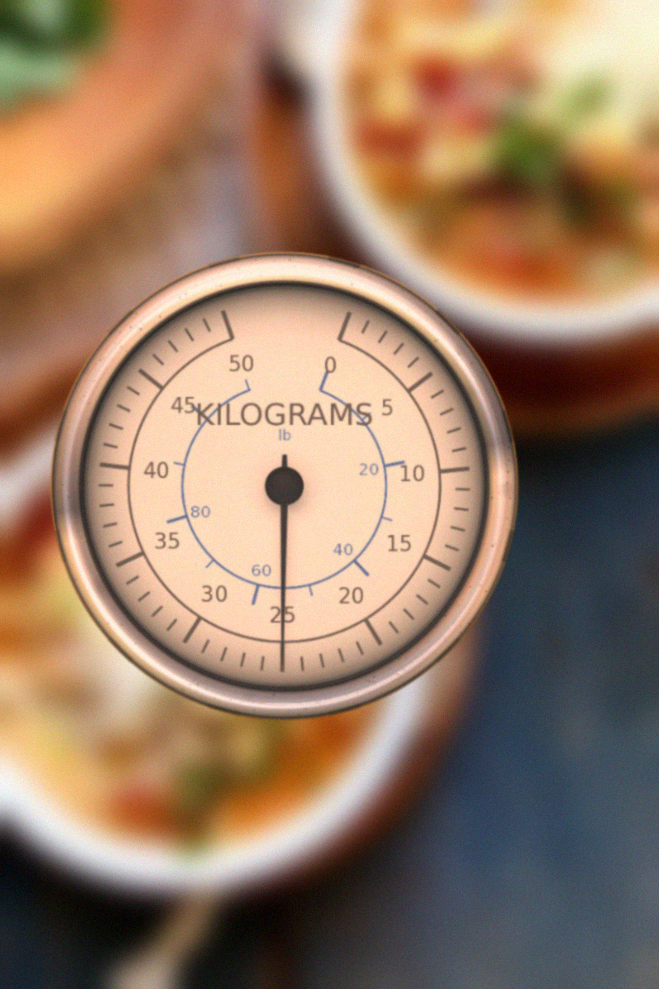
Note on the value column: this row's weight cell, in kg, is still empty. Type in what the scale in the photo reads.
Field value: 25 kg
